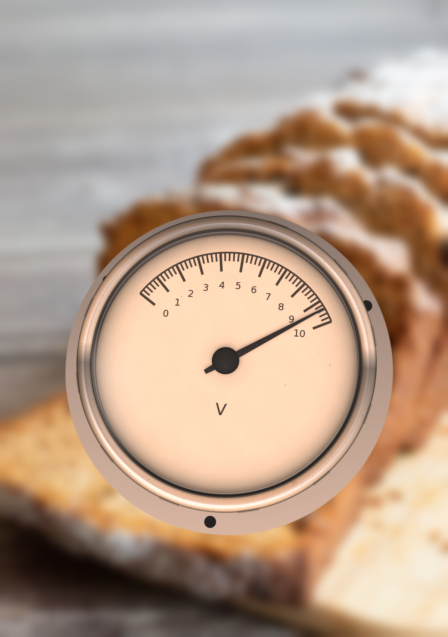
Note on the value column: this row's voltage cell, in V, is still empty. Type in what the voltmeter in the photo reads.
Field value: 9.4 V
